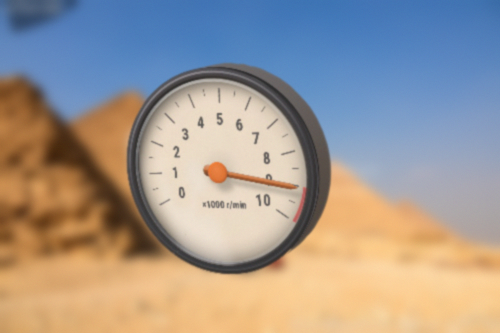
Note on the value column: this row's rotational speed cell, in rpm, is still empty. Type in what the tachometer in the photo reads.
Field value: 9000 rpm
